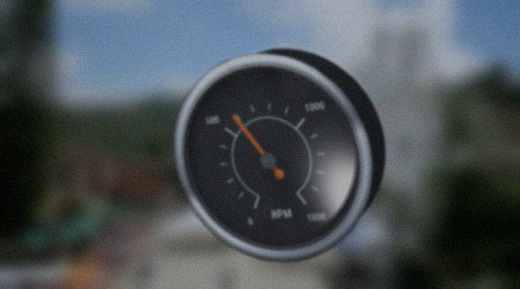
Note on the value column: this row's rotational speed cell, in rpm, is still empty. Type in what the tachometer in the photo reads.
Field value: 600 rpm
